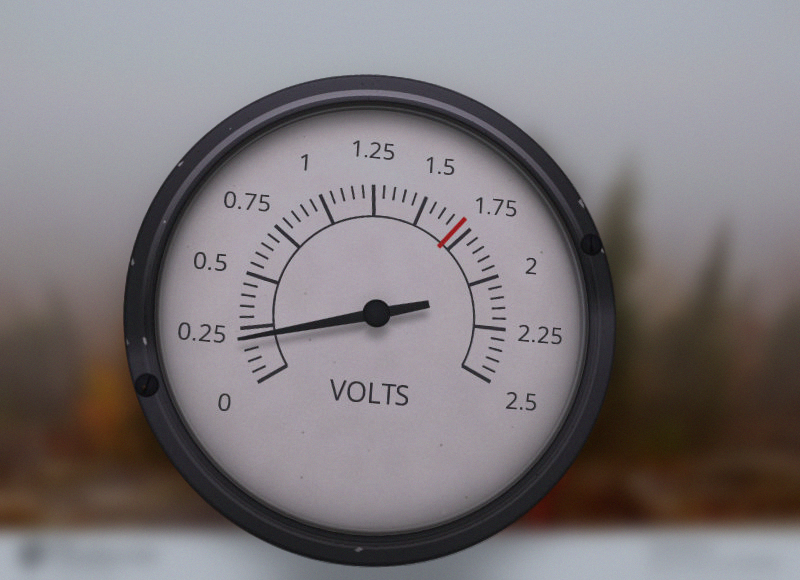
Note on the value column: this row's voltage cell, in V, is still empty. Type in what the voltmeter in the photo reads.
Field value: 0.2 V
